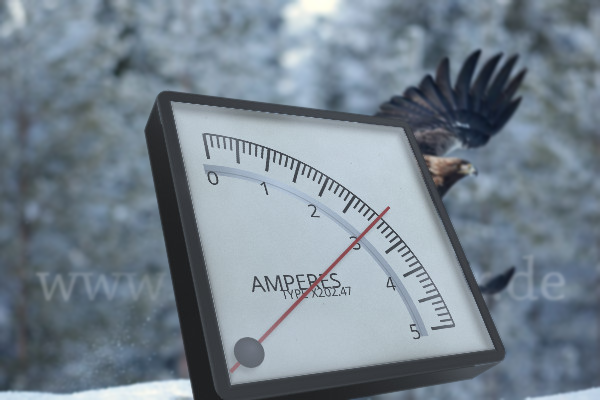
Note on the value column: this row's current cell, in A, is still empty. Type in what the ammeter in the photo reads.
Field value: 3 A
